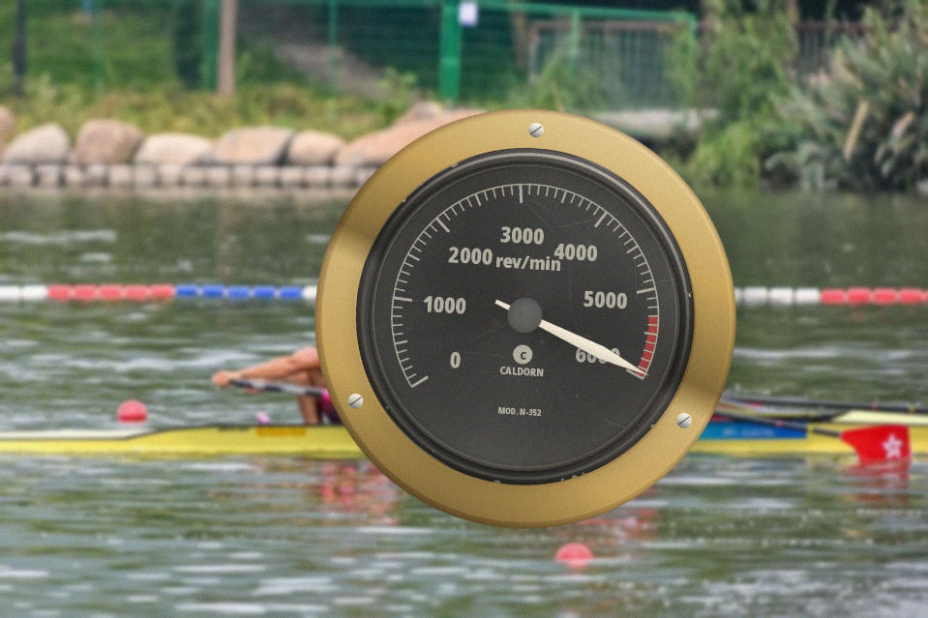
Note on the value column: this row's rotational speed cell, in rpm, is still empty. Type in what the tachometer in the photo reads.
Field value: 5950 rpm
